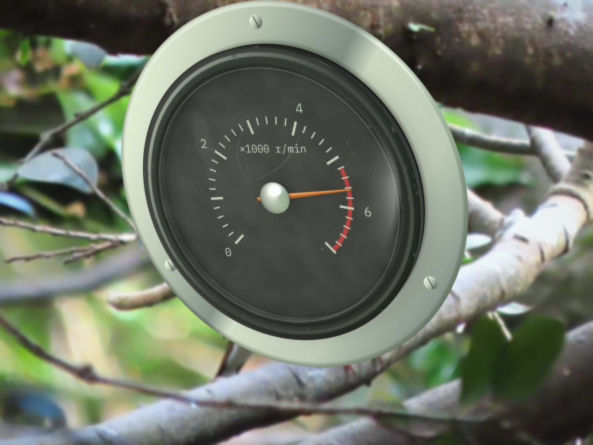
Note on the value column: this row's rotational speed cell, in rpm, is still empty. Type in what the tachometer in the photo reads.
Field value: 5600 rpm
